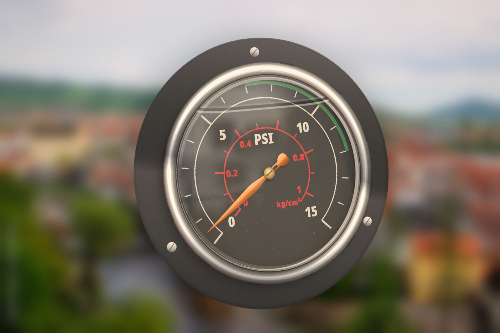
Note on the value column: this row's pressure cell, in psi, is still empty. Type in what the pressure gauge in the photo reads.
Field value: 0.5 psi
